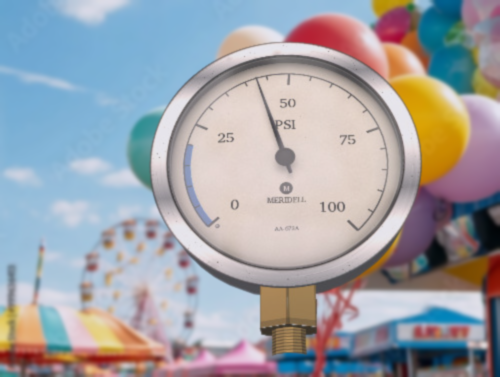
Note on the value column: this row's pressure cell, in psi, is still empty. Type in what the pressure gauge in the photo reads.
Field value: 42.5 psi
